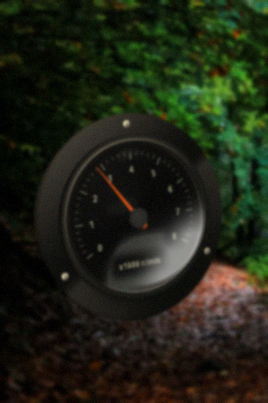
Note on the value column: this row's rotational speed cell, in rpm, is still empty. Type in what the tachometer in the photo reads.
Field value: 2800 rpm
